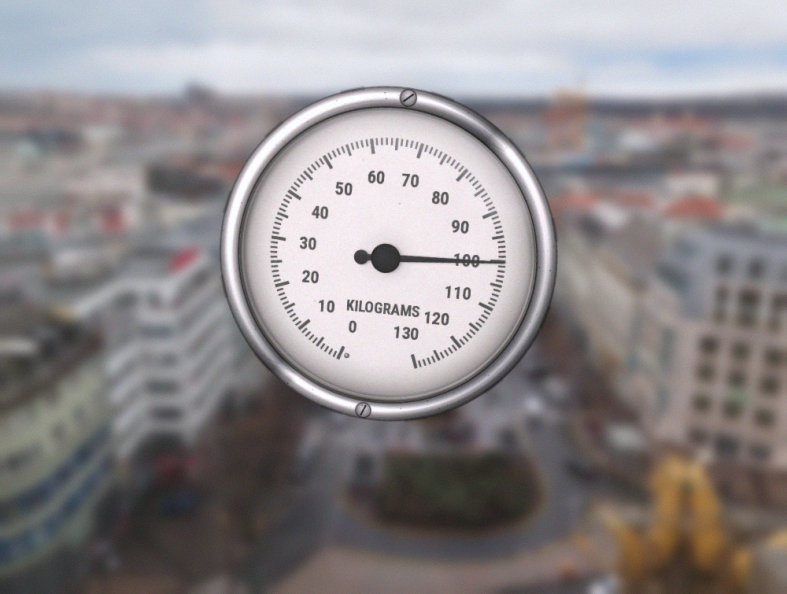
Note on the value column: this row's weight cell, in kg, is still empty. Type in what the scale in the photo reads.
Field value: 100 kg
